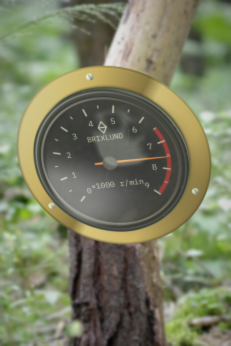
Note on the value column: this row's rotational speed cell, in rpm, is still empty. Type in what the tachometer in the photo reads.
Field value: 7500 rpm
